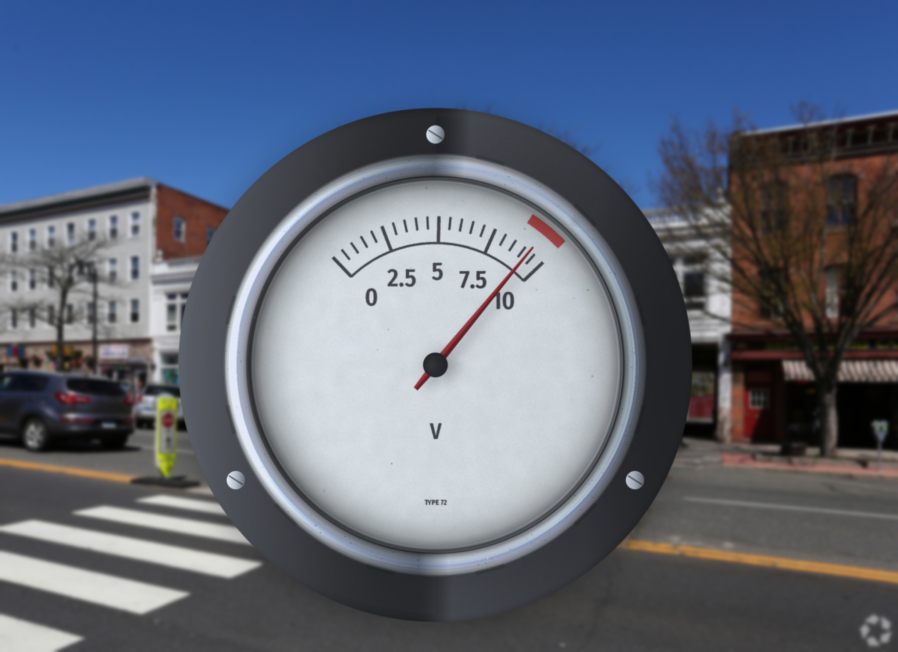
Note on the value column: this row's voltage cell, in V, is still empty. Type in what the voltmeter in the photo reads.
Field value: 9.25 V
